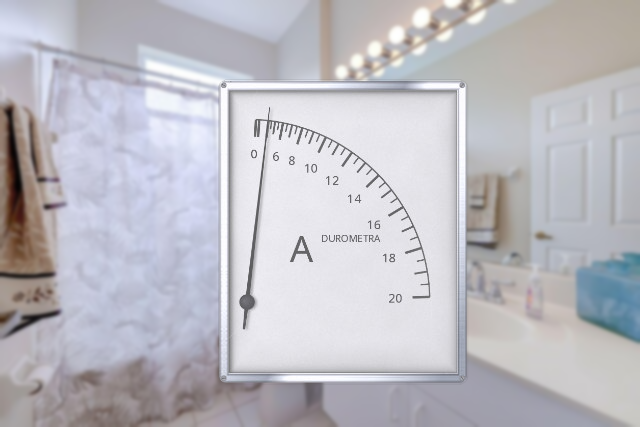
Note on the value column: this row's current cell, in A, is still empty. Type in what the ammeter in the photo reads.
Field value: 4 A
